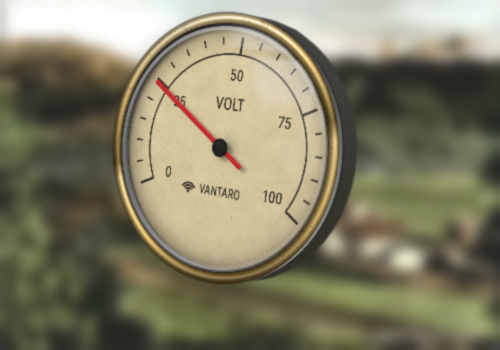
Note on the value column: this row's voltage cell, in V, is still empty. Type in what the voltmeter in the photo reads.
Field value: 25 V
